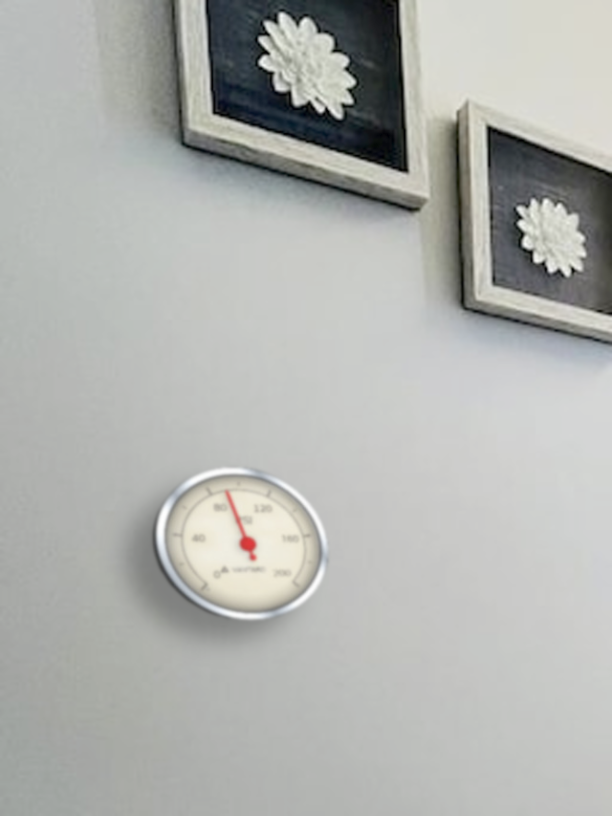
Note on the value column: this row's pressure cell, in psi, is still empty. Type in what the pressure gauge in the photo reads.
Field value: 90 psi
